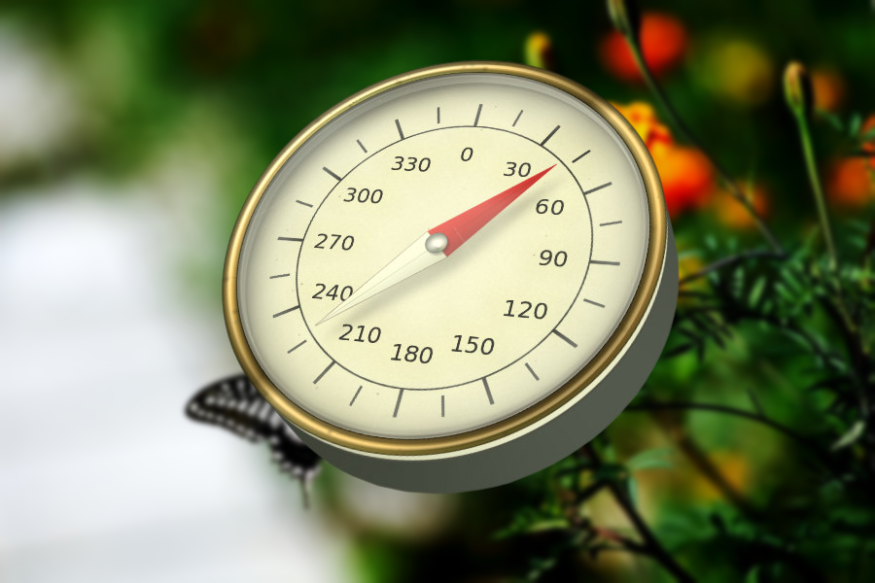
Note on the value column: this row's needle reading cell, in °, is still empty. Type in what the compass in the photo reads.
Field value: 45 °
